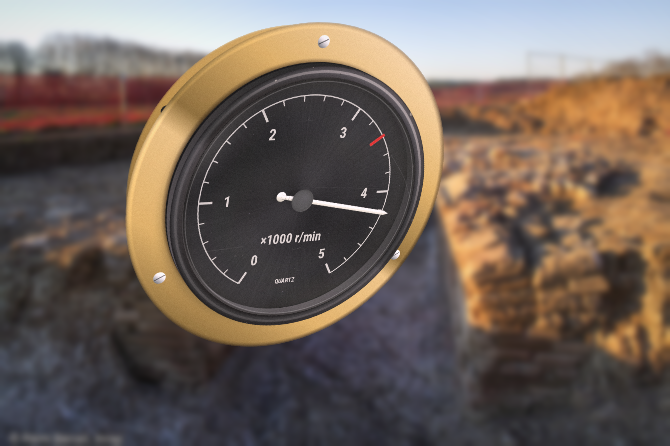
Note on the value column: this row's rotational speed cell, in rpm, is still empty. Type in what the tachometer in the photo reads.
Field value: 4200 rpm
